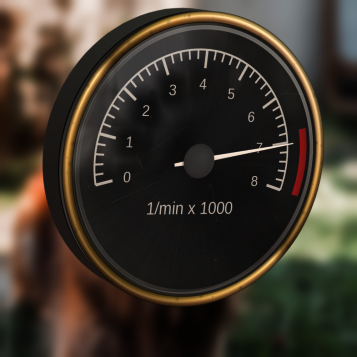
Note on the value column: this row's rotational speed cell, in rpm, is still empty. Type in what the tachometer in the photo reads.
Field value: 7000 rpm
